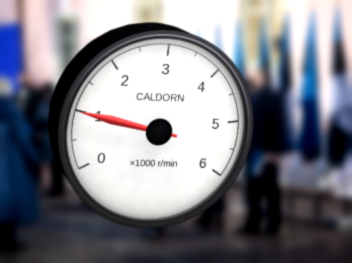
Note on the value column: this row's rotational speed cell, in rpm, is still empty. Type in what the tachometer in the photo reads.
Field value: 1000 rpm
